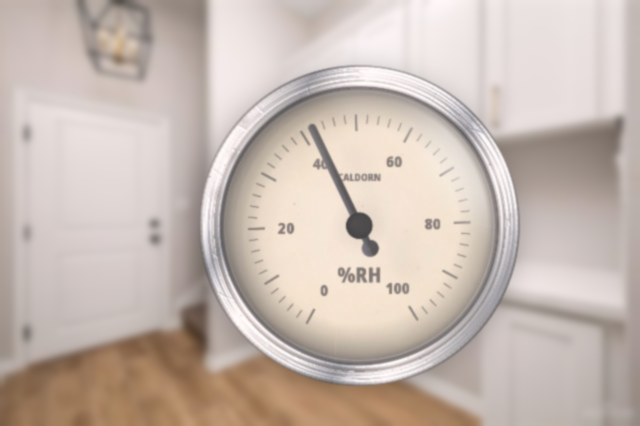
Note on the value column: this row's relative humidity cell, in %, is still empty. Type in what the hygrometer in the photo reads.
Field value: 42 %
